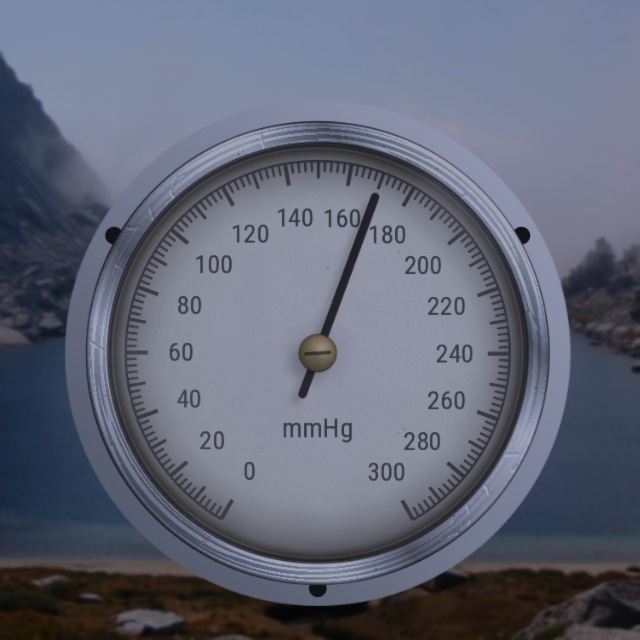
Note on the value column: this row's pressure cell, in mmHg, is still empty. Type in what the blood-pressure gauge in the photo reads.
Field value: 170 mmHg
